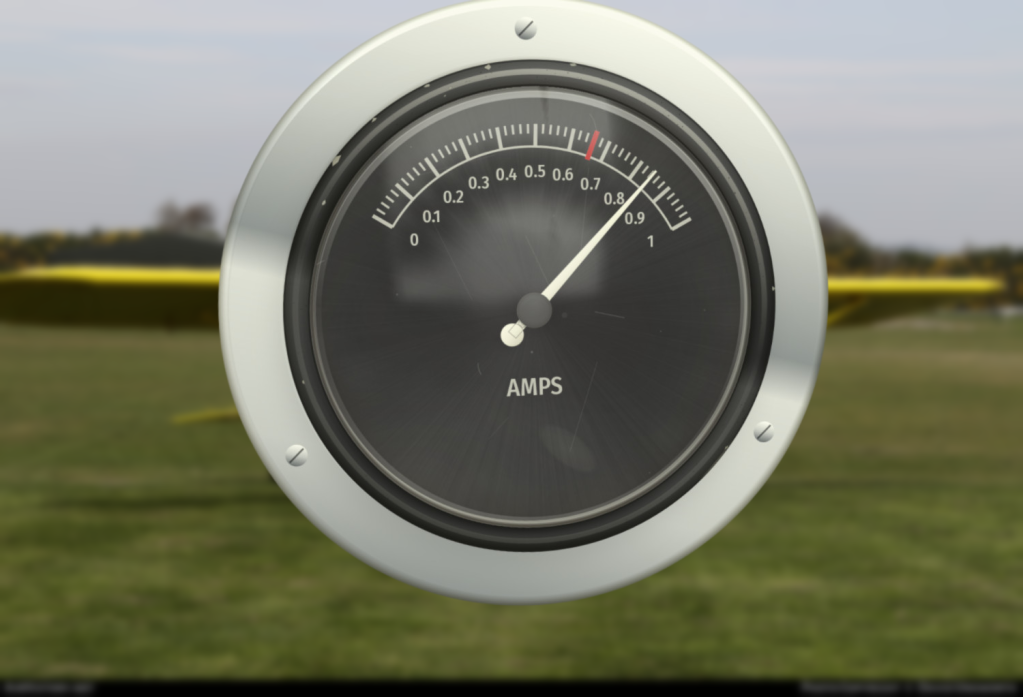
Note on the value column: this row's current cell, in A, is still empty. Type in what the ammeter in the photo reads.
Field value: 0.84 A
